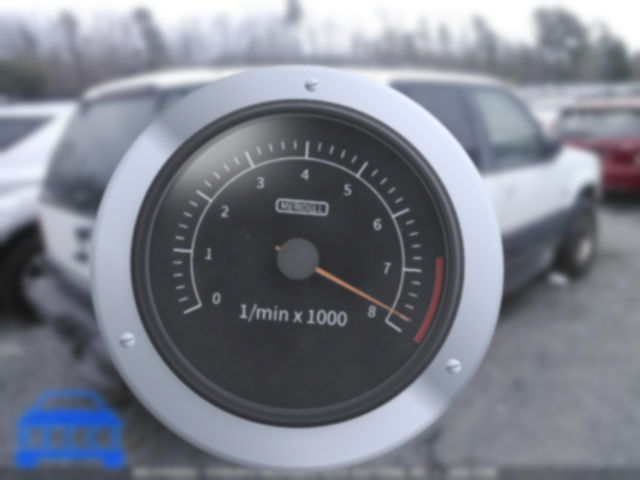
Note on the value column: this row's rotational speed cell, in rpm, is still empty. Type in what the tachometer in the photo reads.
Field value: 7800 rpm
